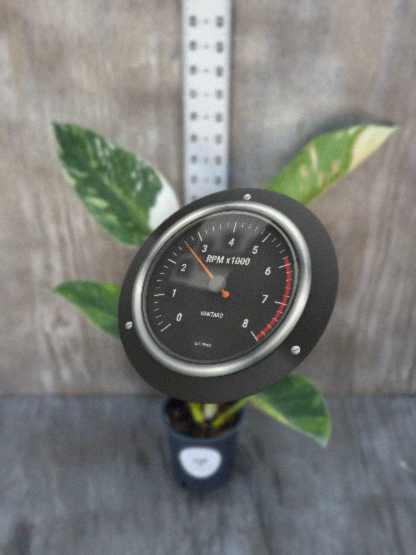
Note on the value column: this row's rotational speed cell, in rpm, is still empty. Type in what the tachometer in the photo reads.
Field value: 2600 rpm
